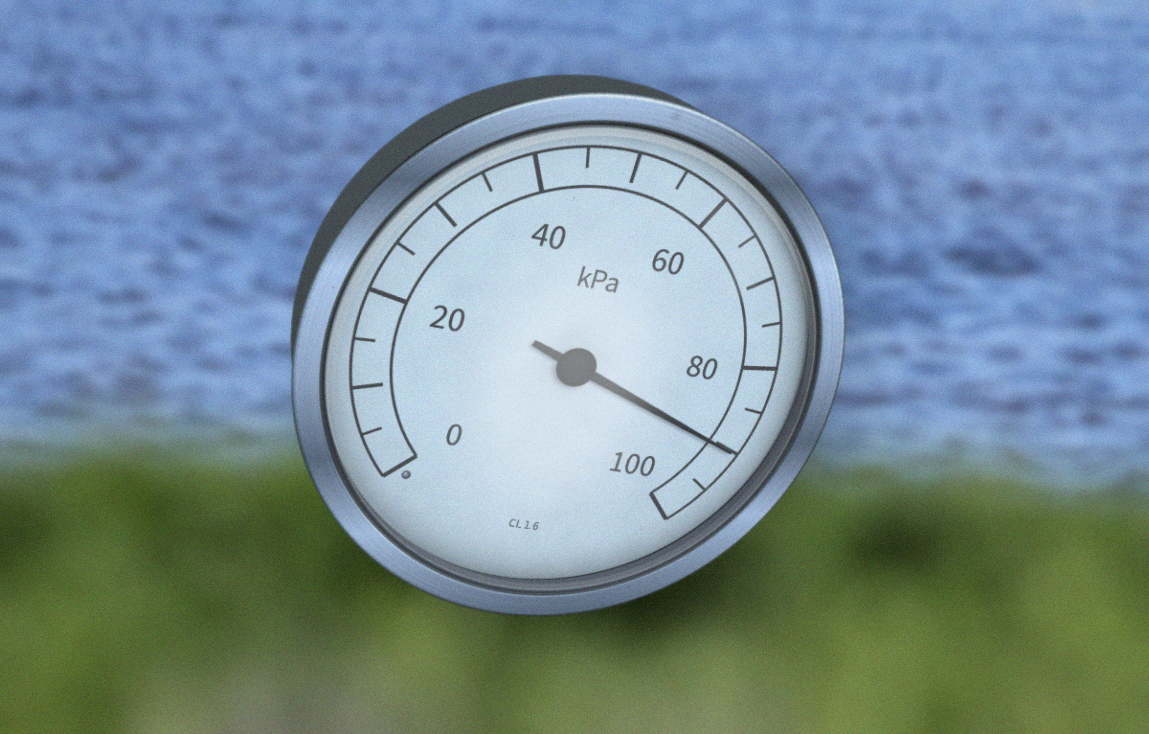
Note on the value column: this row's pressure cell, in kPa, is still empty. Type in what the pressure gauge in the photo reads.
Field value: 90 kPa
